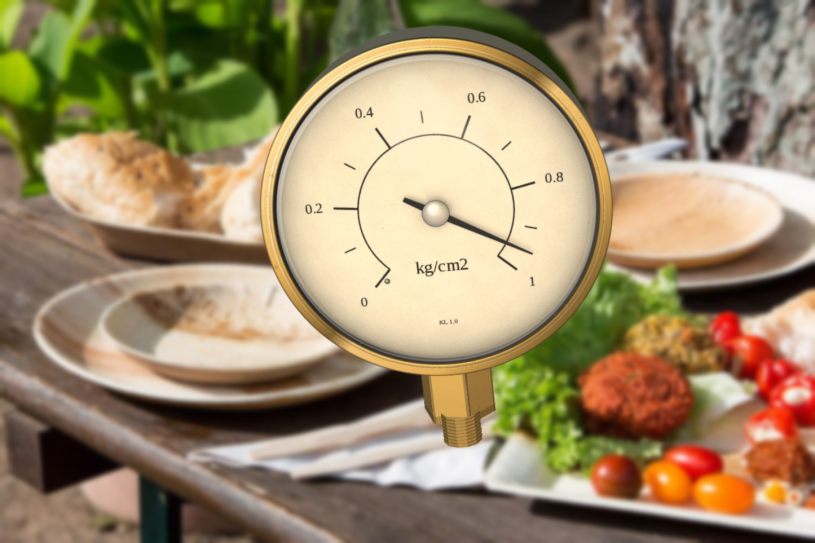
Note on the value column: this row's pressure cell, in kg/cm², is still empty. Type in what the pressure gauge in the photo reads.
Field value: 0.95 kg/cm²
